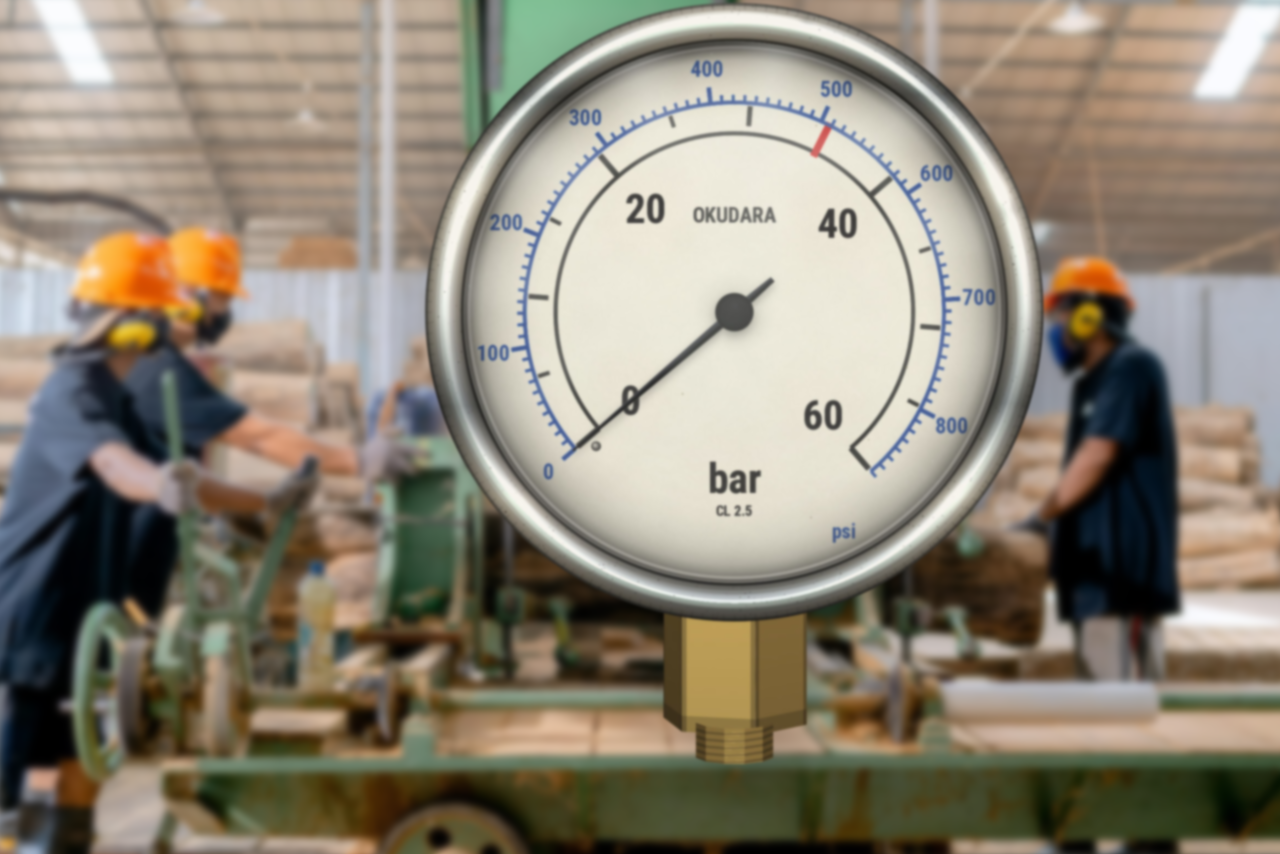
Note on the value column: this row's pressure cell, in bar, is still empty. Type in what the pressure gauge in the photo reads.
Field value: 0 bar
